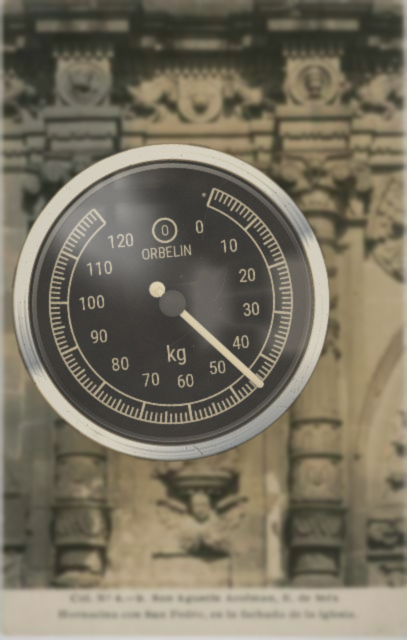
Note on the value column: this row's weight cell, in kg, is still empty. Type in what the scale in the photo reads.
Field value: 45 kg
